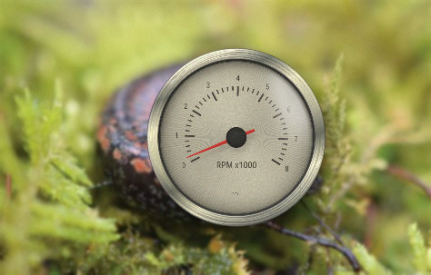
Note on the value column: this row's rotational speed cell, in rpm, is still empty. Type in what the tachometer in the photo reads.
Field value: 200 rpm
